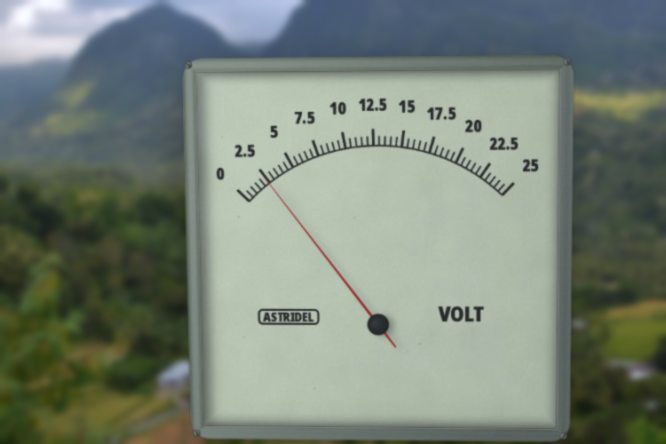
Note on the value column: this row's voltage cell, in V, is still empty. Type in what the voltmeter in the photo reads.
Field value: 2.5 V
